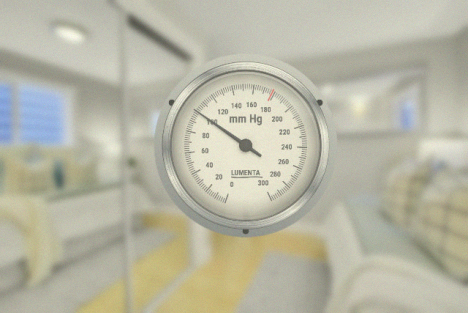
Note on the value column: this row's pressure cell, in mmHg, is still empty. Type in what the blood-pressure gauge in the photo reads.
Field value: 100 mmHg
